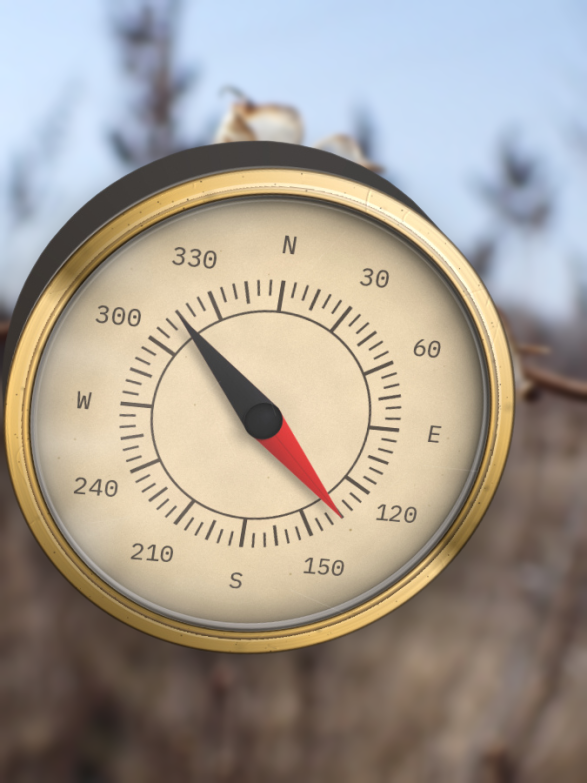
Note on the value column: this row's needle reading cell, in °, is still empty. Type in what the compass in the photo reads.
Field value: 135 °
